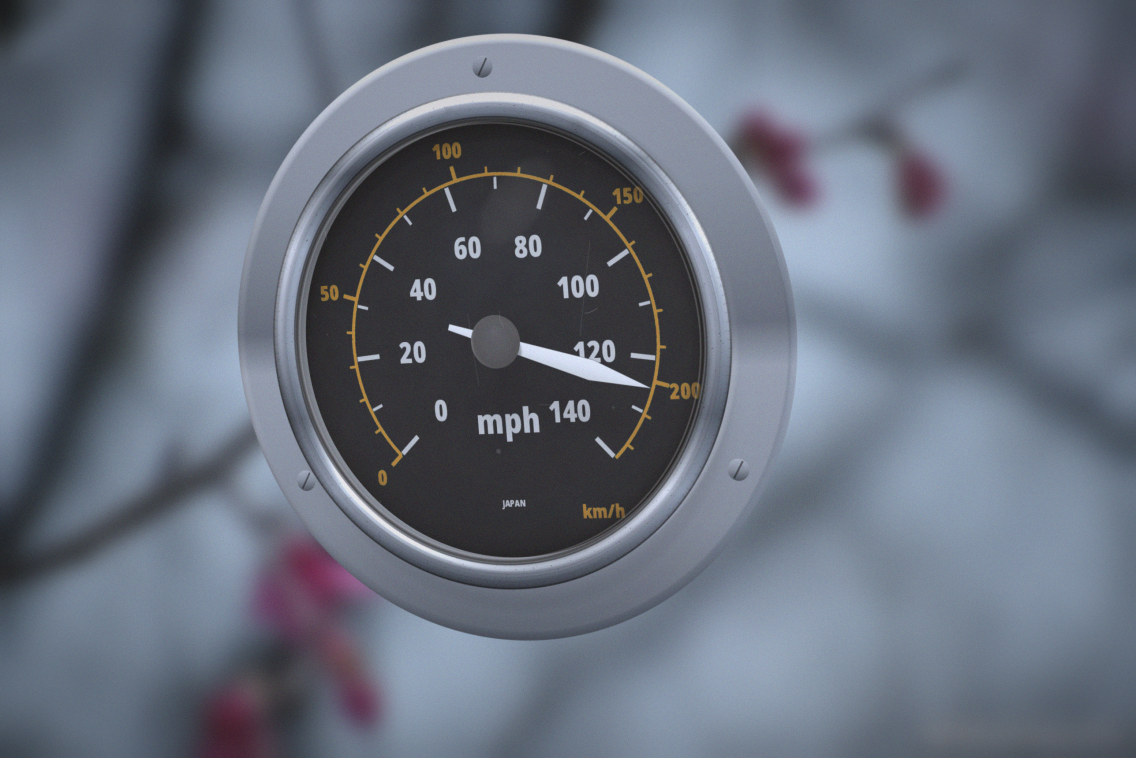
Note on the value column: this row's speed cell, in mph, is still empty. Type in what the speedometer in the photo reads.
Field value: 125 mph
